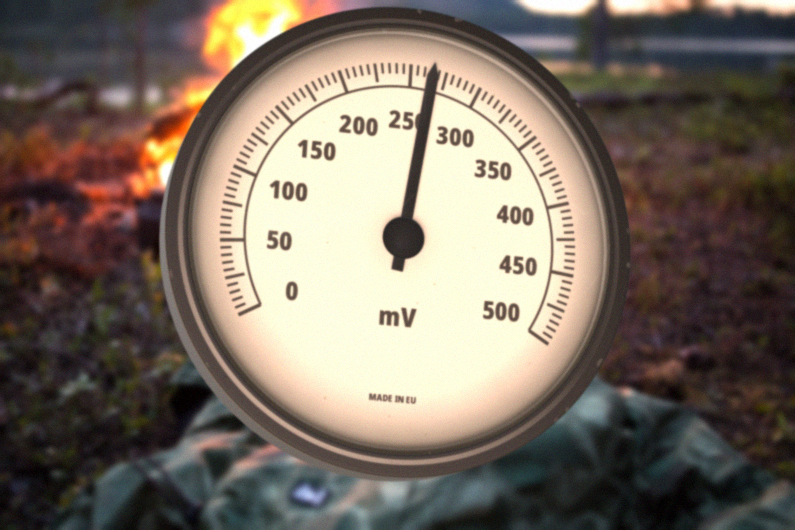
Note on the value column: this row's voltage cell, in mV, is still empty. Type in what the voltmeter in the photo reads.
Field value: 265 mV
